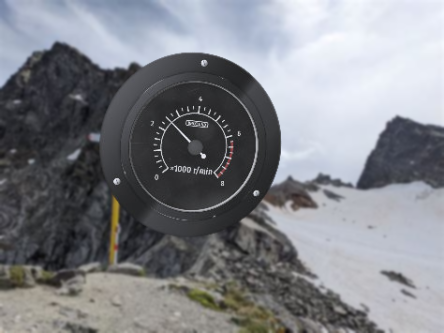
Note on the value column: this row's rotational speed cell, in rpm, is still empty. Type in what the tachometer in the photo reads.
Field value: 2500 rpm
